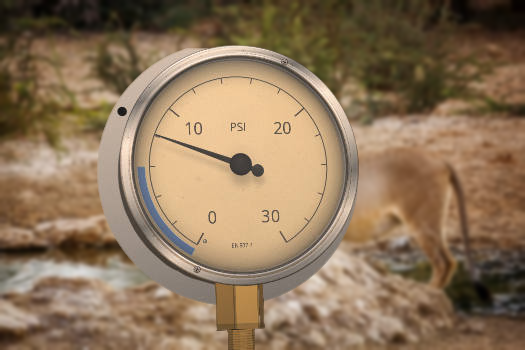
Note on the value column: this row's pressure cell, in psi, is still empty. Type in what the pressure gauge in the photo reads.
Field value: 8 psi
